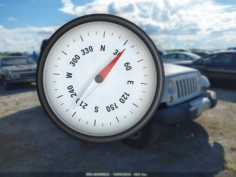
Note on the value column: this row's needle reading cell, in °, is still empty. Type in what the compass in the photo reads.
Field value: 35 °
